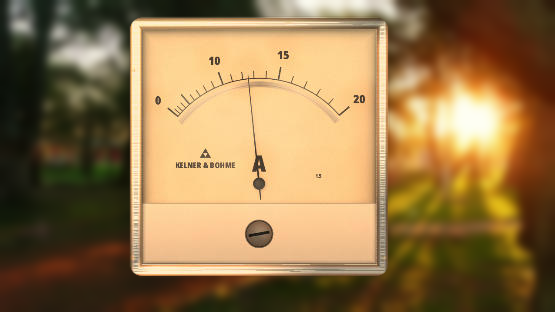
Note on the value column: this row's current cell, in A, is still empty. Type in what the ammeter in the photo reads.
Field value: 12.5 A
